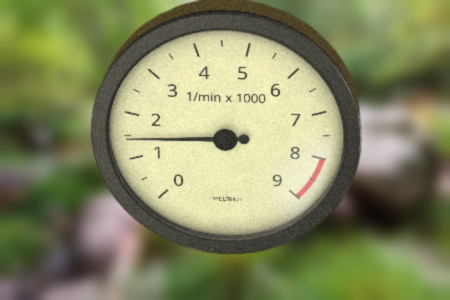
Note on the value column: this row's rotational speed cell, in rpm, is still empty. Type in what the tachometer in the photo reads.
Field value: 1500 rpm
